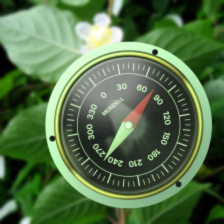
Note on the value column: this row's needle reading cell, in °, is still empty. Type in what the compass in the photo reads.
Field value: 75 °
